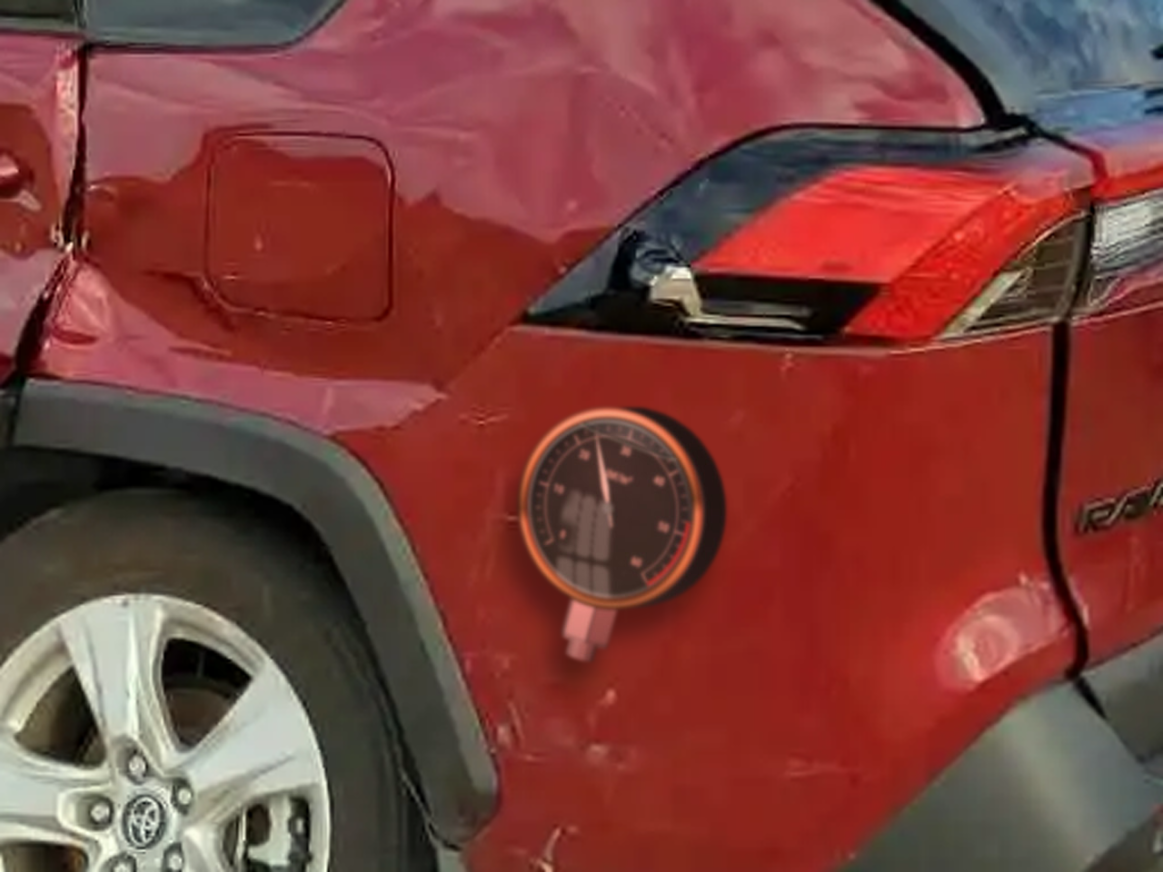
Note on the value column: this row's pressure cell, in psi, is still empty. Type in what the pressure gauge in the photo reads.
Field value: 24 psi
